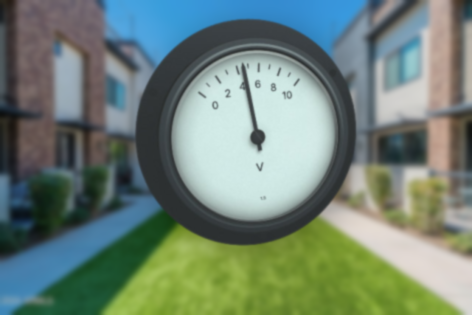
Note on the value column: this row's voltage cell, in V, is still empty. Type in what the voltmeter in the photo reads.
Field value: 4.5 V
